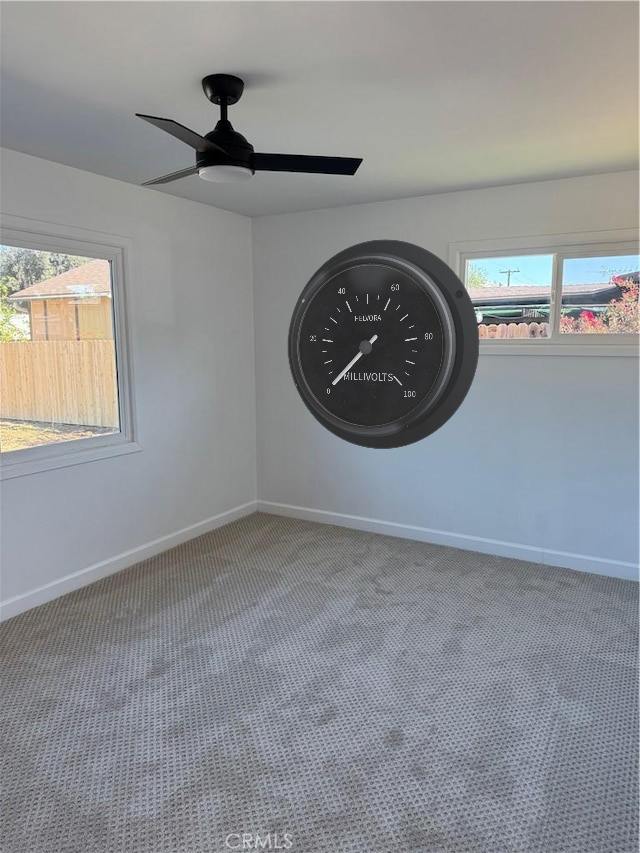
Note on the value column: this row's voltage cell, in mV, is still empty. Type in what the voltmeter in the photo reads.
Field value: 0 mV
